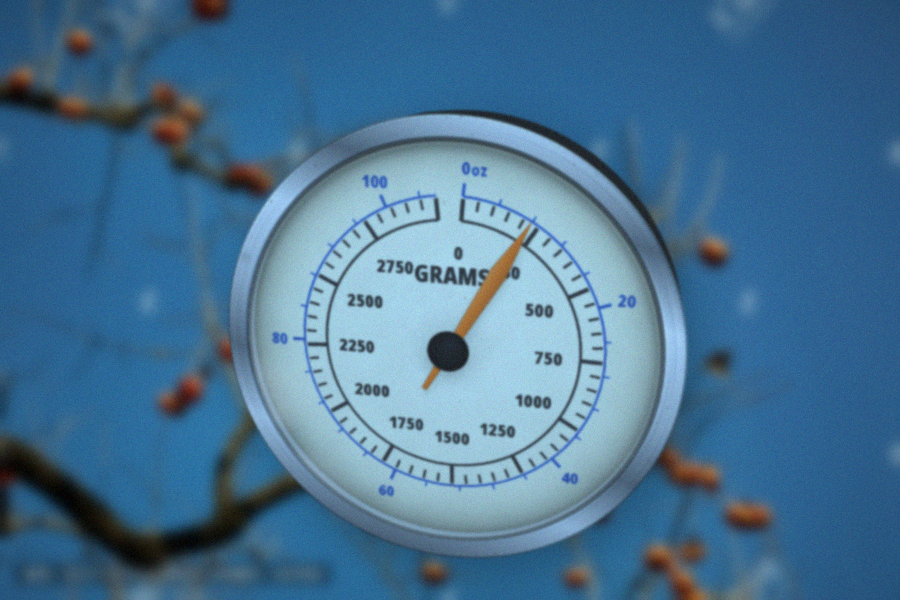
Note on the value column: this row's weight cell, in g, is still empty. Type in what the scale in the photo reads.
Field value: 225 g
